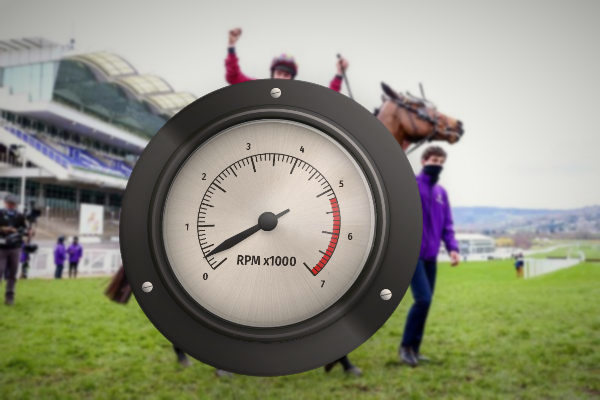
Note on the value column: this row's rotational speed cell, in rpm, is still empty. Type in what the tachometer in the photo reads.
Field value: 300 rpm
